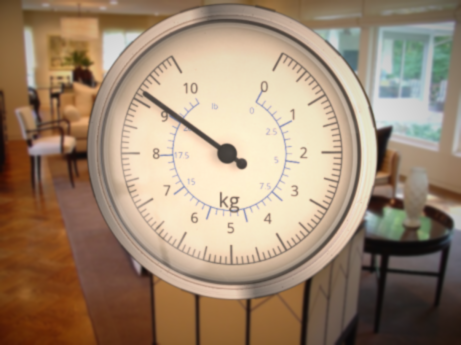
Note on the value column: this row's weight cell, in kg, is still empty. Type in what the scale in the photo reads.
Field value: 9.2 kg
